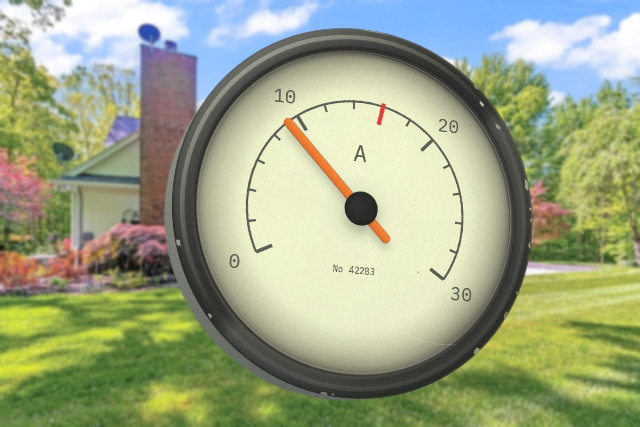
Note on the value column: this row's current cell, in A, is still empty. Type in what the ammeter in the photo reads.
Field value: 9 A
